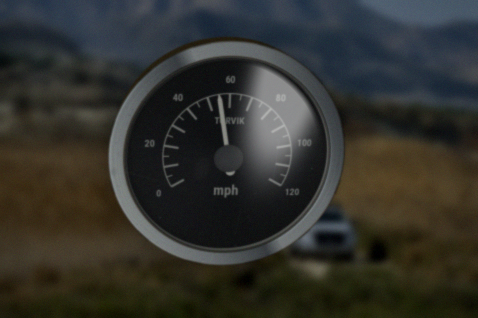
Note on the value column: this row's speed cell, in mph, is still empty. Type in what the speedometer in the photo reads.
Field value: 55 mph
